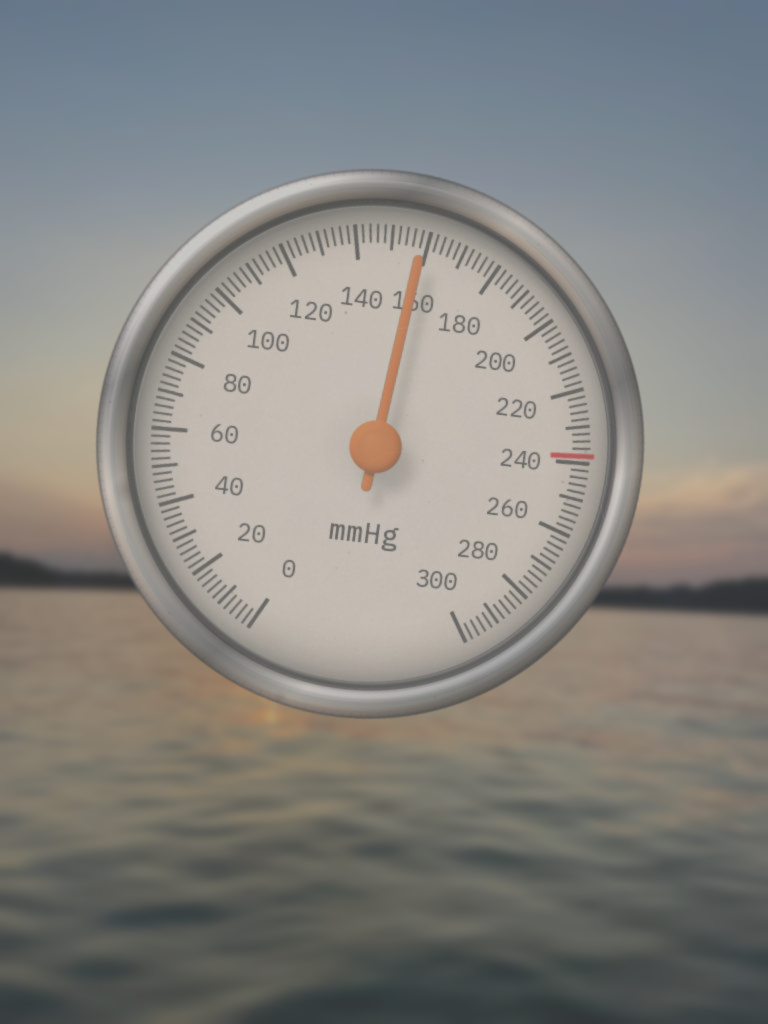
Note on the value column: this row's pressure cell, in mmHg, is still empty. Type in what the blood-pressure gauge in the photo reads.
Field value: 158 mmHg
